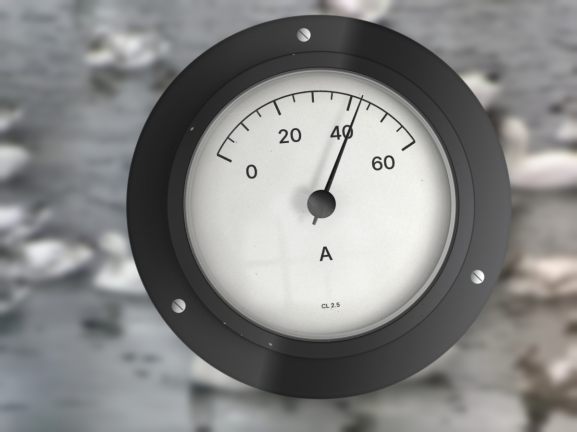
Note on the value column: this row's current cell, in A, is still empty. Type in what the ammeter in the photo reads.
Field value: 42.5 A
